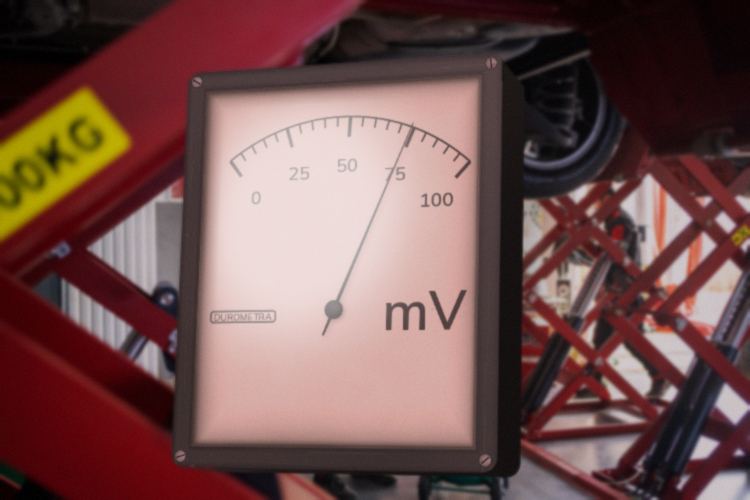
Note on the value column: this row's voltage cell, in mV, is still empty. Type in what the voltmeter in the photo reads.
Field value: 75 mV
